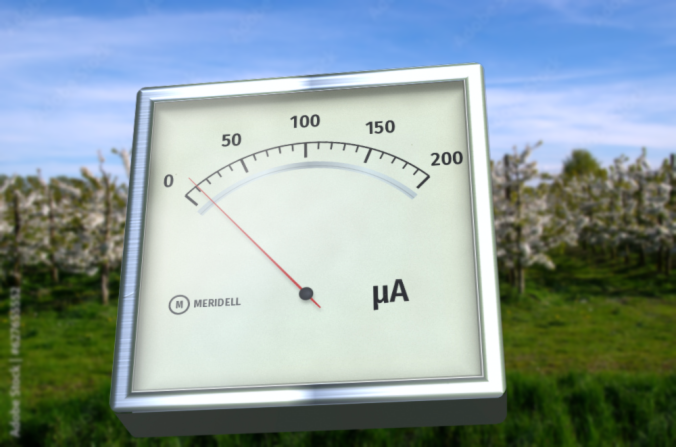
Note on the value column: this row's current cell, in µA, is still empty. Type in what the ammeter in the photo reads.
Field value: 10 µA
